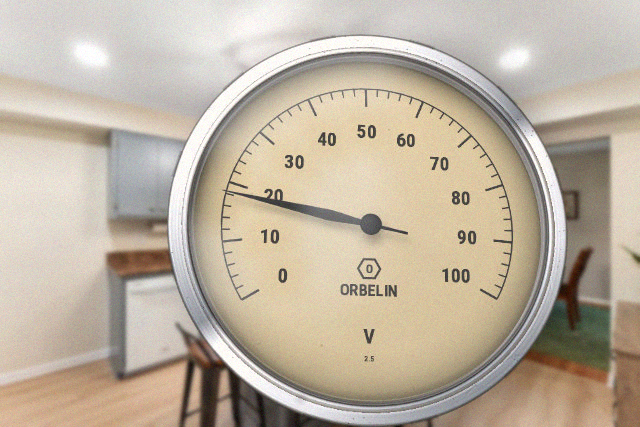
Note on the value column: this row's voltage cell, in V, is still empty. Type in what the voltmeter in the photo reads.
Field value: 18 V
